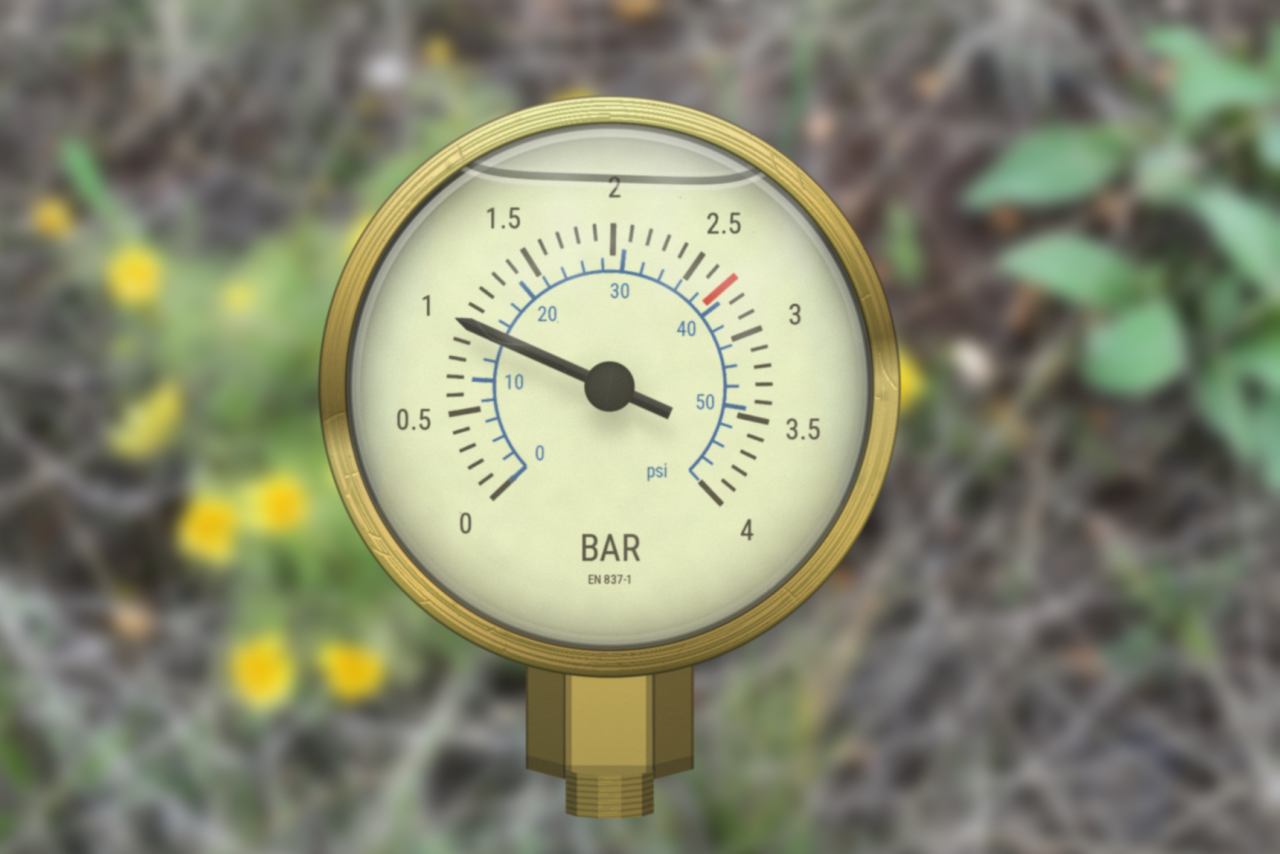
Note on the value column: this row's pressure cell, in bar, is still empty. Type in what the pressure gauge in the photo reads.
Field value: 1 bar
